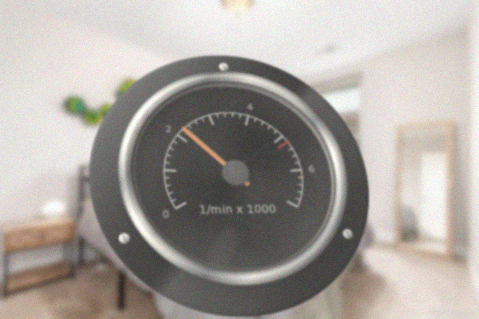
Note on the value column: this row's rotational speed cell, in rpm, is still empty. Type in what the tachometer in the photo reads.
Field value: 2200 rpm
